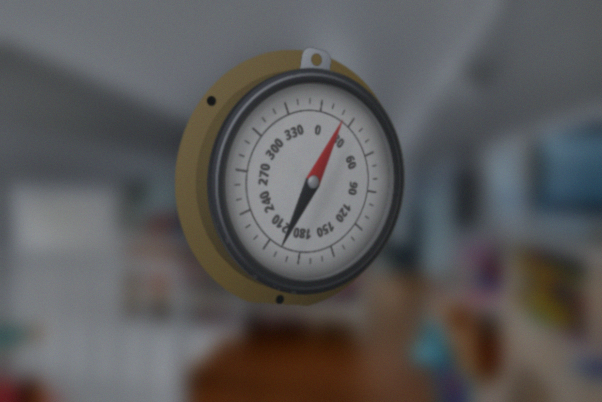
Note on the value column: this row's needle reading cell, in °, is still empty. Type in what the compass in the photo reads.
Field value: 20 °
